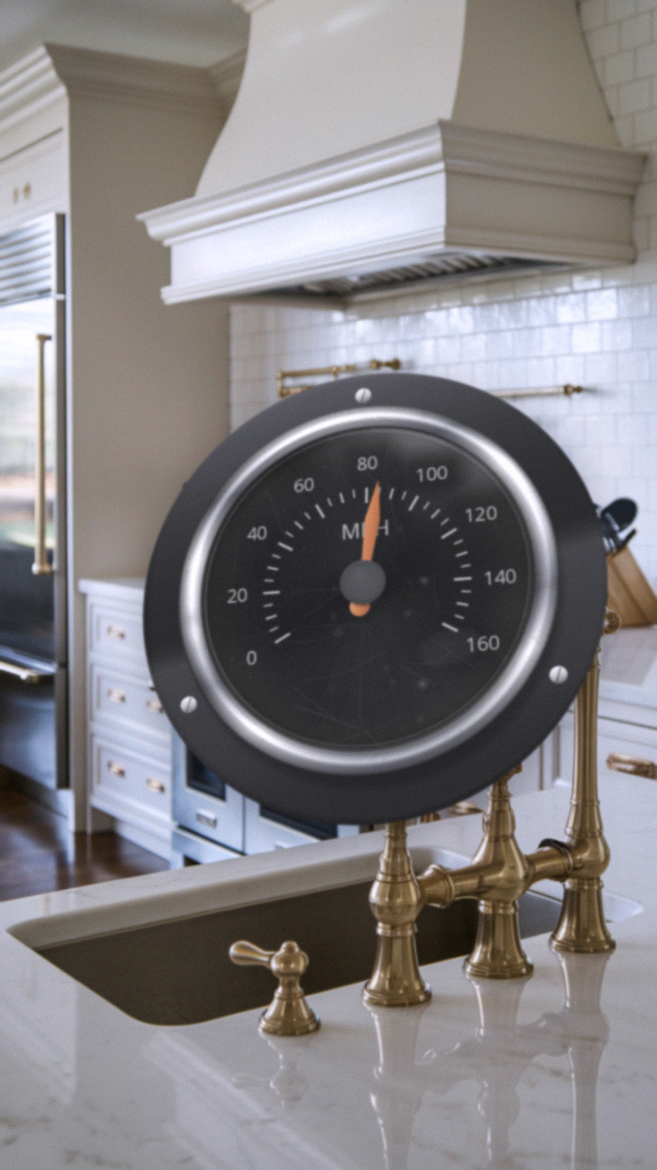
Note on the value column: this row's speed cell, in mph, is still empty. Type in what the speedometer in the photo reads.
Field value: 85 mph
